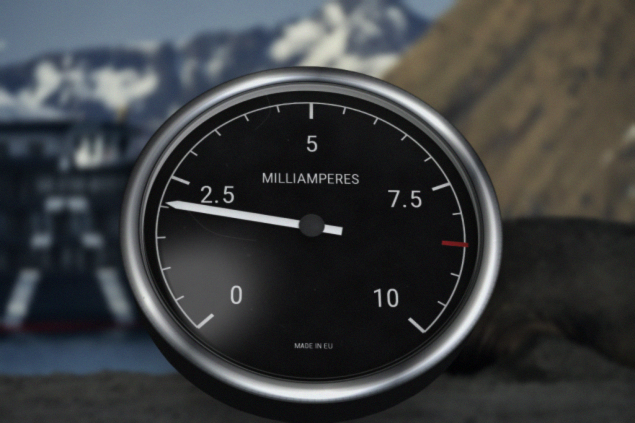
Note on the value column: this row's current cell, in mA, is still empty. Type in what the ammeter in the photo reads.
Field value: 2 mA
